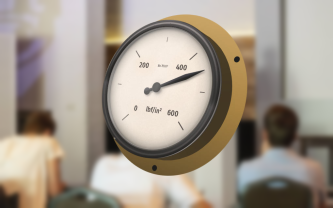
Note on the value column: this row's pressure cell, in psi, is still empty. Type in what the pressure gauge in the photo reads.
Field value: 450 psi
